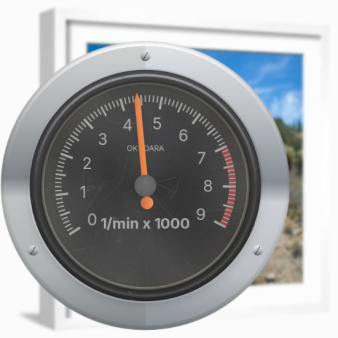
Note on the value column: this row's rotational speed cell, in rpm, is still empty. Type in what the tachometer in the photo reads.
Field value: 4400 rpm
